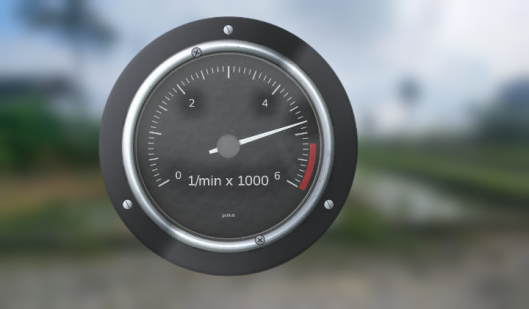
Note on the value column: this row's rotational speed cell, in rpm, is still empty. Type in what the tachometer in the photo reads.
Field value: 4800 rpm
